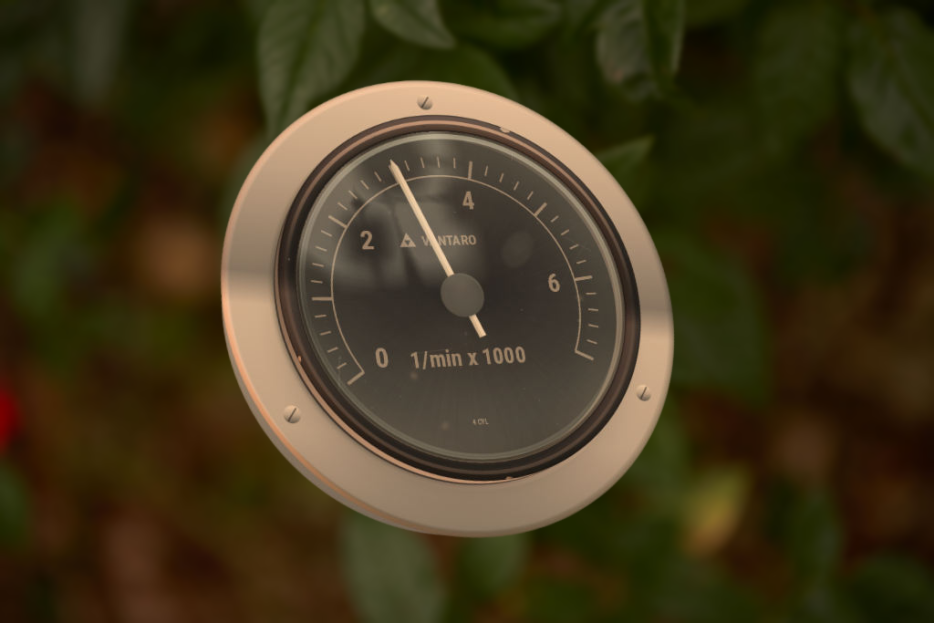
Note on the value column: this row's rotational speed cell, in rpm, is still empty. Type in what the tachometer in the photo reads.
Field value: 3000 rpm
